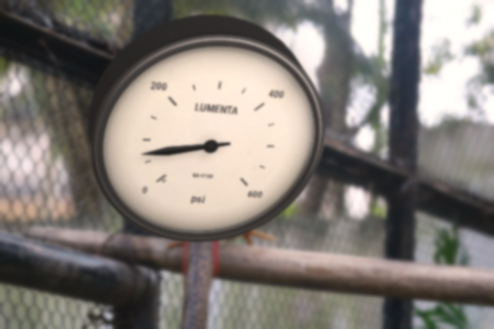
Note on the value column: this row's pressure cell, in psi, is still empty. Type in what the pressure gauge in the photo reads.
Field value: 75 psi
